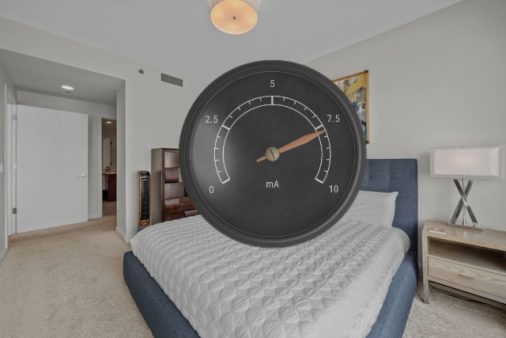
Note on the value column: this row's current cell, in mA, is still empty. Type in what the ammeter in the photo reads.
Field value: 7.75 mA
